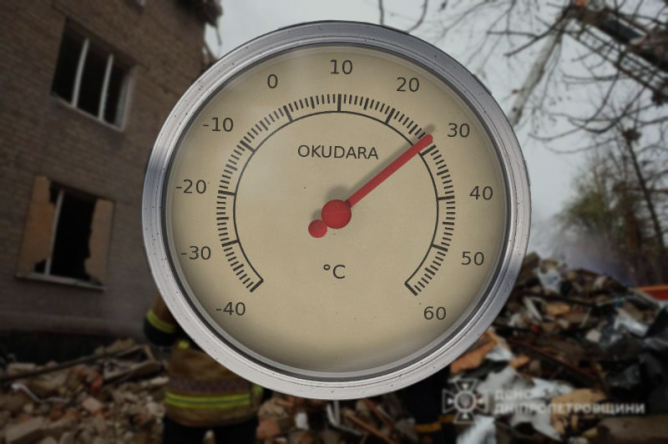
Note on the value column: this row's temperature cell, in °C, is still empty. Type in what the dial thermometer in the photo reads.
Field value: 28 °C
